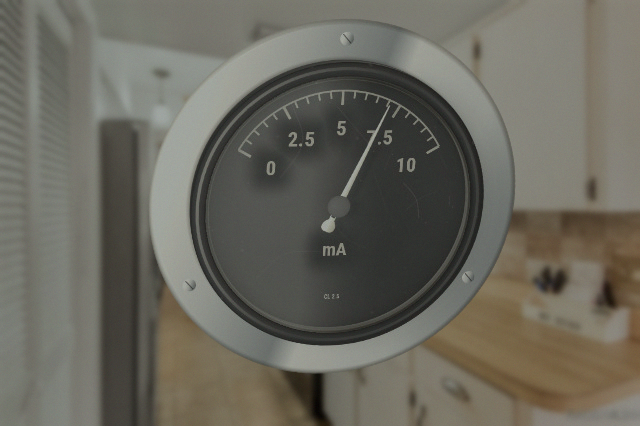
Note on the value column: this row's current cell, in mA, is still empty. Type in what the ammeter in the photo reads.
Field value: 7 mA
